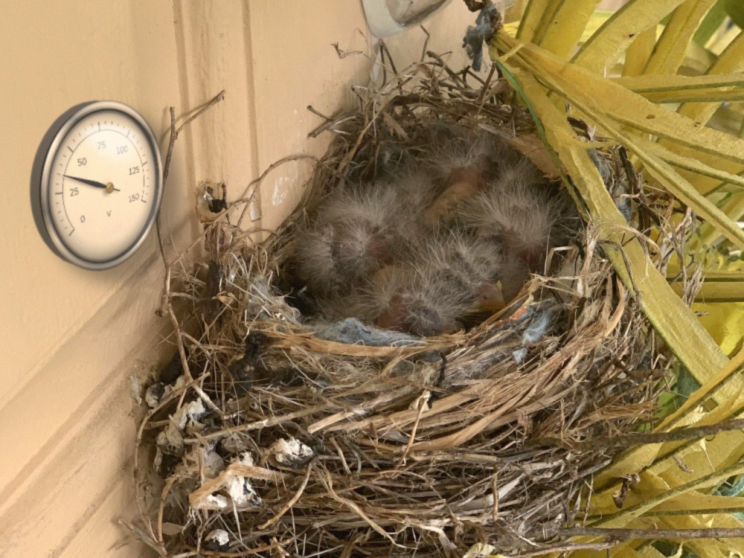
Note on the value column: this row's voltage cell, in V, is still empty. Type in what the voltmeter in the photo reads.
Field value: 35 V
